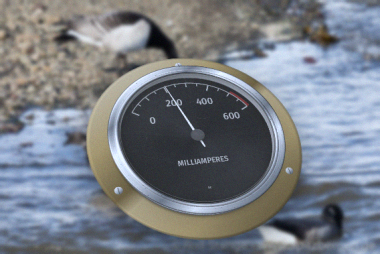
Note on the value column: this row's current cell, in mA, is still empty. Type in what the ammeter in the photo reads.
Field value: 200 mA
